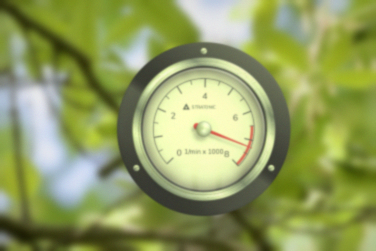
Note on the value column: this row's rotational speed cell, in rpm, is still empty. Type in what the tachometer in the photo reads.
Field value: 7250 rpm
